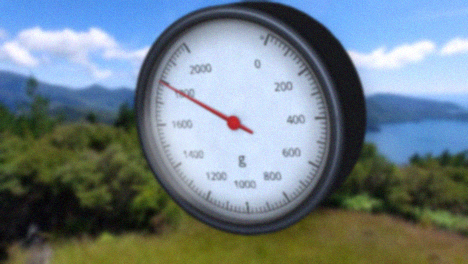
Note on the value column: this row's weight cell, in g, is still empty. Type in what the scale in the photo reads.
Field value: 1800 g
